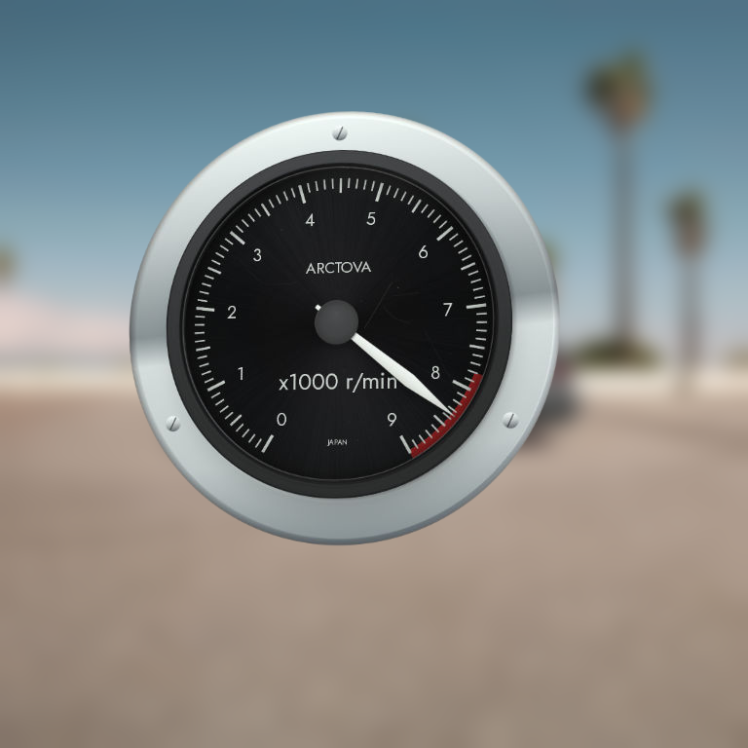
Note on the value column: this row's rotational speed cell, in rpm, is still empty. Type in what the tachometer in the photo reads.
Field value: 8350 rpm
